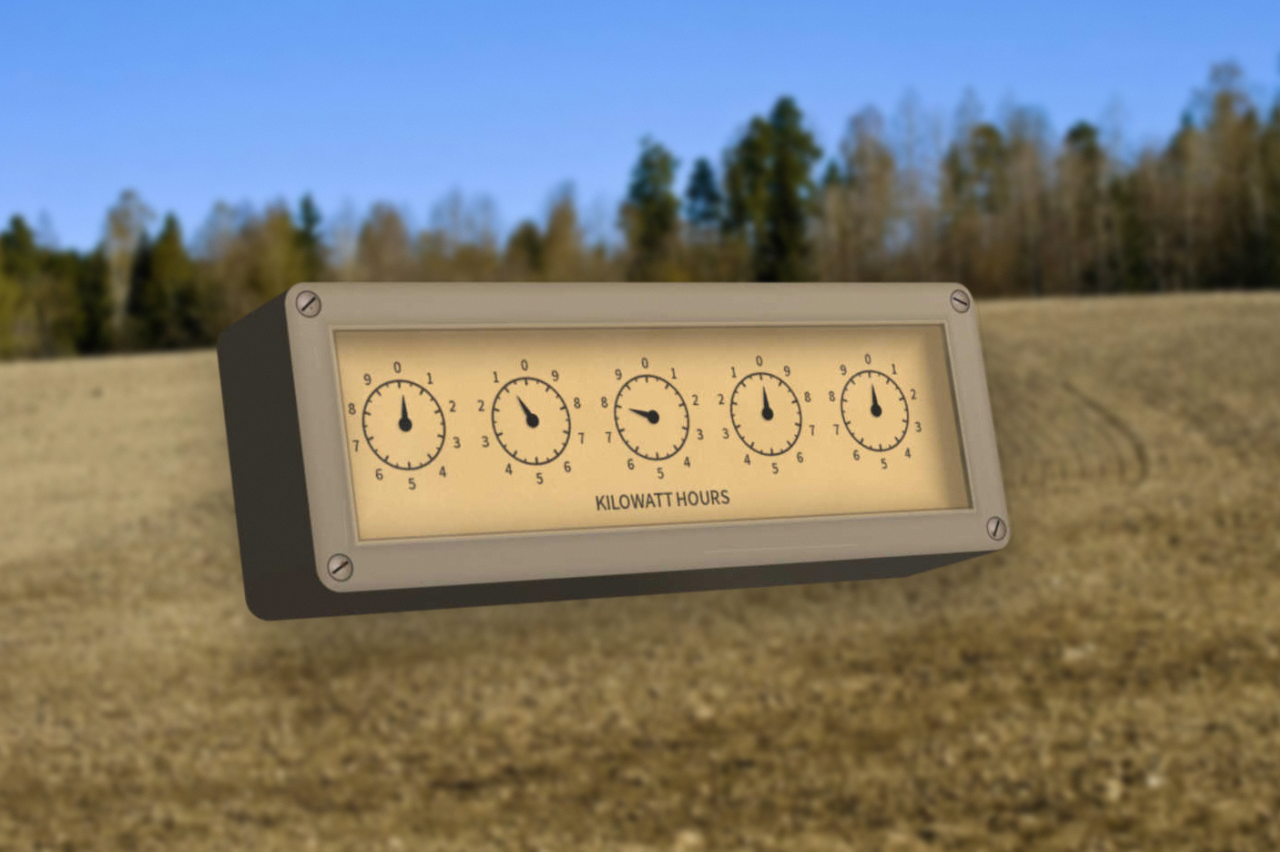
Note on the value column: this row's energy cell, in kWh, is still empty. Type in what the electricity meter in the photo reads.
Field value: 800 kWh
